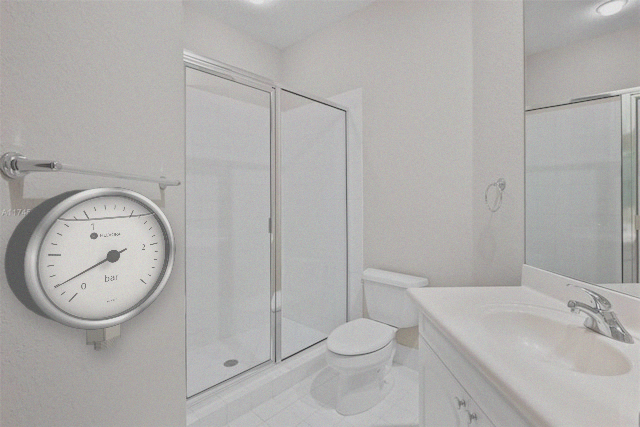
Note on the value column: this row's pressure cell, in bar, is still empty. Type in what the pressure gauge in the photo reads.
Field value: 0.2 bar
